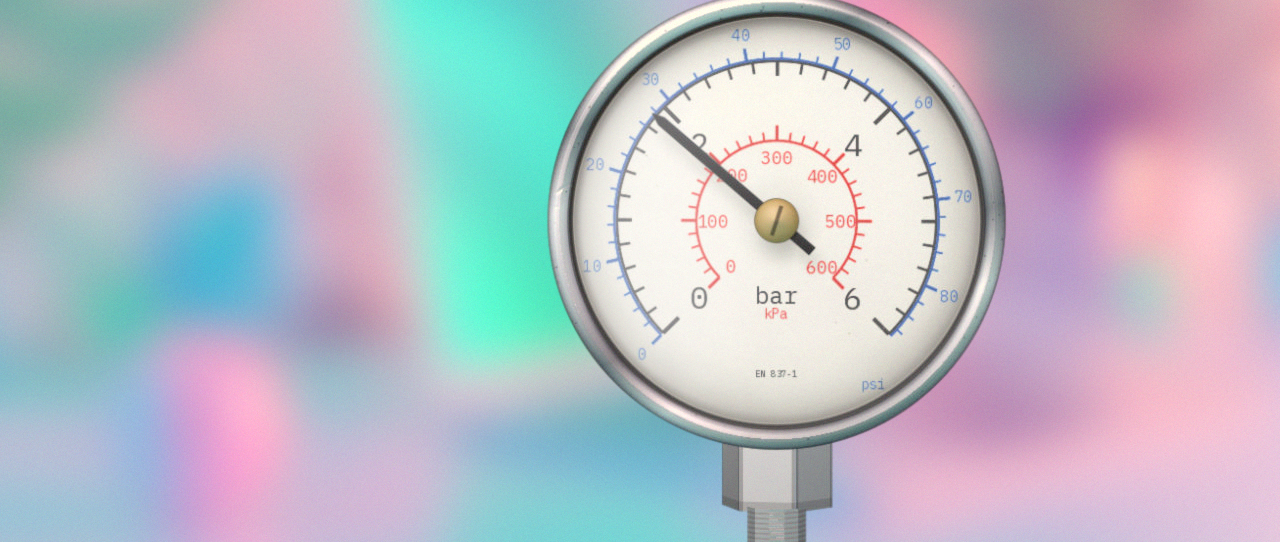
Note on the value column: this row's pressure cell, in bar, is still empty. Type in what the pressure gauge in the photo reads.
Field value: 1.9 bar
